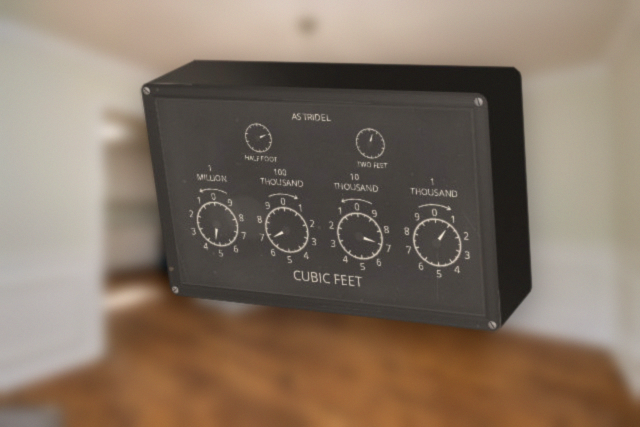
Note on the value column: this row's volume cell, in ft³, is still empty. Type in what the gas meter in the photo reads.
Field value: 467100 ft³
